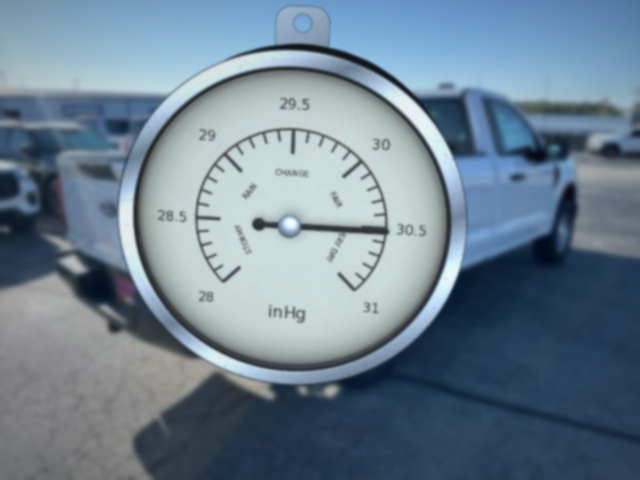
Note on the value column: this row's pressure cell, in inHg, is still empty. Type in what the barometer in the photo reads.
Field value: 30.5 inHg
